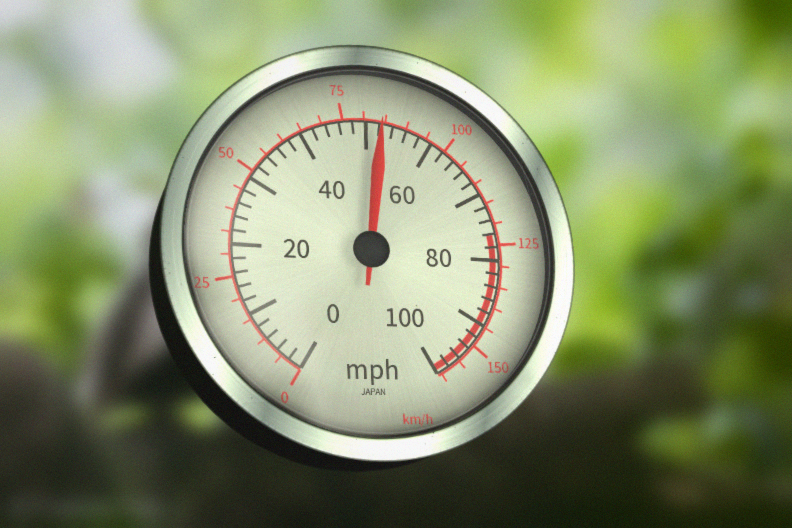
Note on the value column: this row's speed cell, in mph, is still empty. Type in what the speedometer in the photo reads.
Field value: 52 mph
